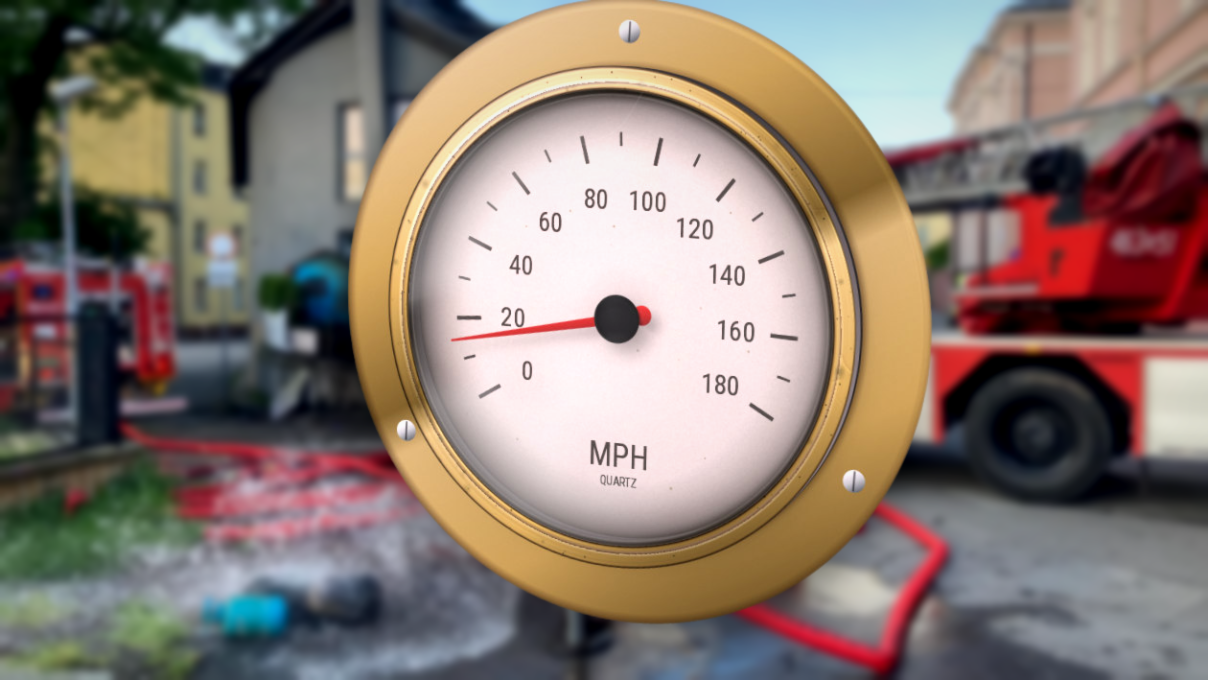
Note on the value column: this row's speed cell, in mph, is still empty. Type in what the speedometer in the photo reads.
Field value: 15 mph
